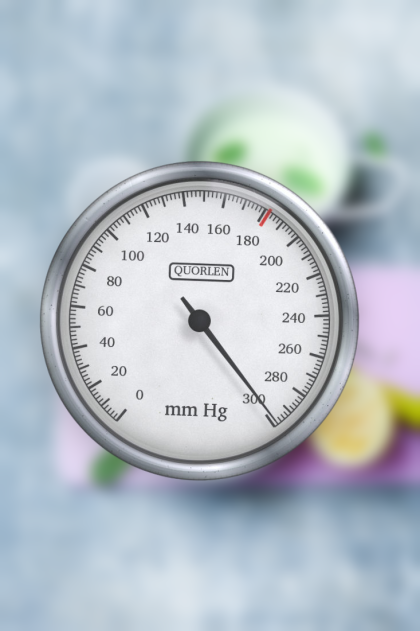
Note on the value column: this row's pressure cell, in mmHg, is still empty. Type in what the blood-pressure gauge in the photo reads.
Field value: 298 mmHg
